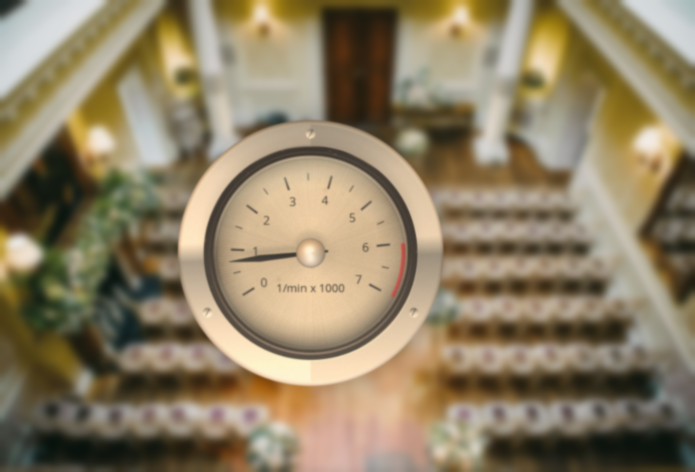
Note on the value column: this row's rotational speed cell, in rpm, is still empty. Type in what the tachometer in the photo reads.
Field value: 750 rpm
